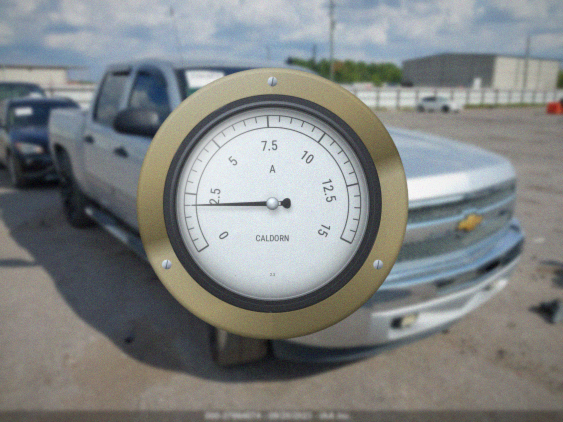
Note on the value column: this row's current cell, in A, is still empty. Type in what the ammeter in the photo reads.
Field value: 2 A
